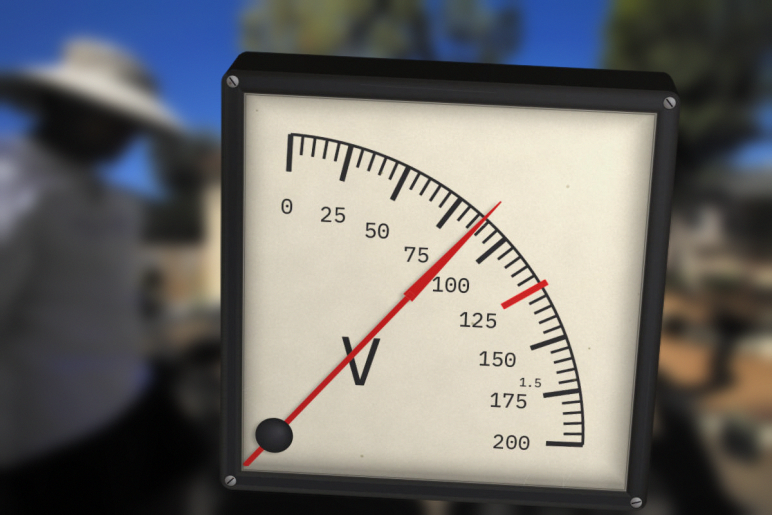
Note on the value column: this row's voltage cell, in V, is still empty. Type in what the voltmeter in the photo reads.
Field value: 87.5 V
